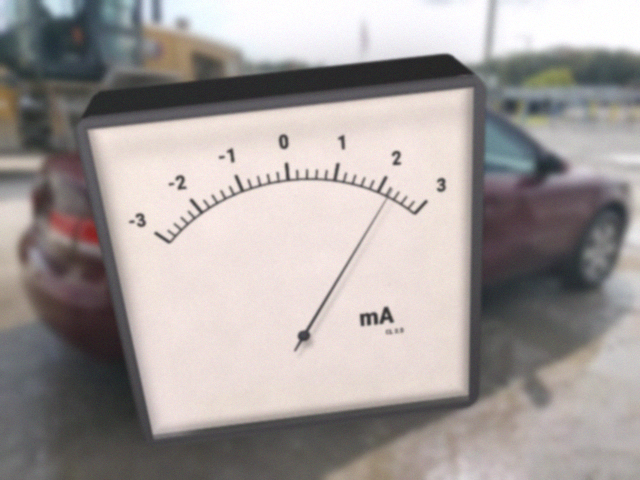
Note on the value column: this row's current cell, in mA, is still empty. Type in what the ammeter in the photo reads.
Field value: 2.2 mA
